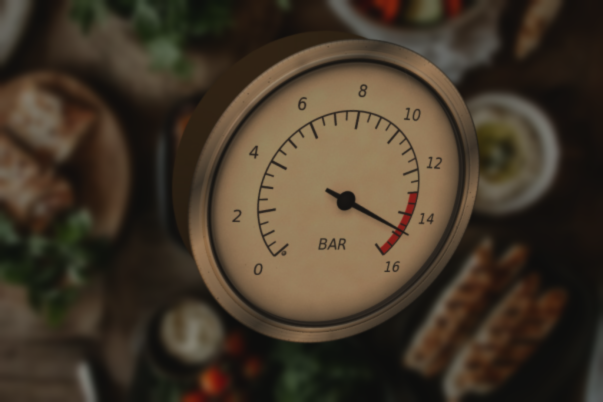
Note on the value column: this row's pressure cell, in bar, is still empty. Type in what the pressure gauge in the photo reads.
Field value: 14.75 bar
